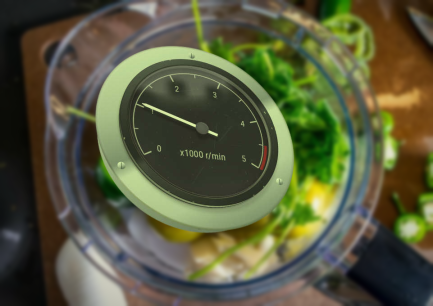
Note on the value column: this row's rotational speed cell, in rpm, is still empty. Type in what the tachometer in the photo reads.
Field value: 1000 rpm
